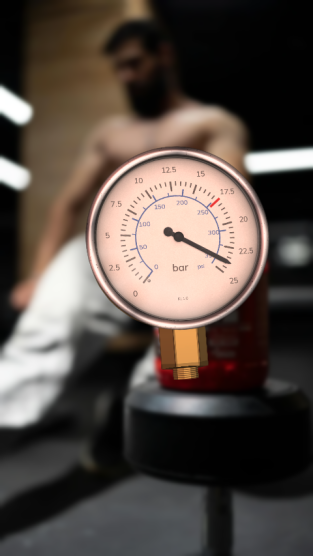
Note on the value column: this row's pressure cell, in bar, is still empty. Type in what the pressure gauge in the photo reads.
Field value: 24 bar
